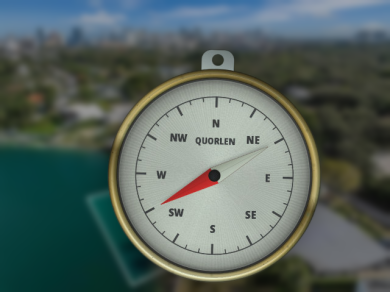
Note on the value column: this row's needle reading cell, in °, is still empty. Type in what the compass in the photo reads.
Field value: 240 °
